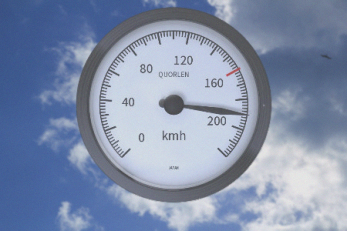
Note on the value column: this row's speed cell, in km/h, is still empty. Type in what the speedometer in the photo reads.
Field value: 190 km/h
